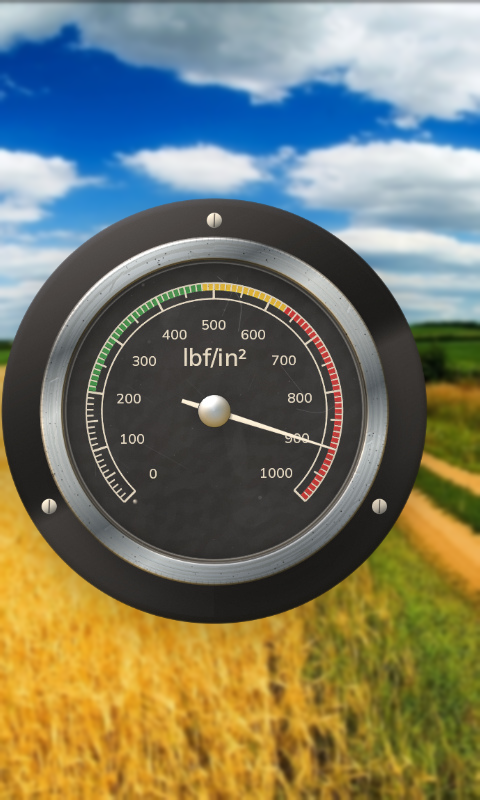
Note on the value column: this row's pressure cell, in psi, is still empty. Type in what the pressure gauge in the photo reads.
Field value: 900 psi
